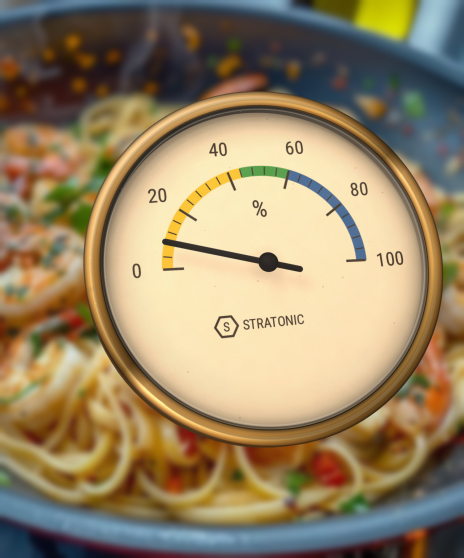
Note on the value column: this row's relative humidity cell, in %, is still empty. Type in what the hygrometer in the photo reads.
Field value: 8 %
